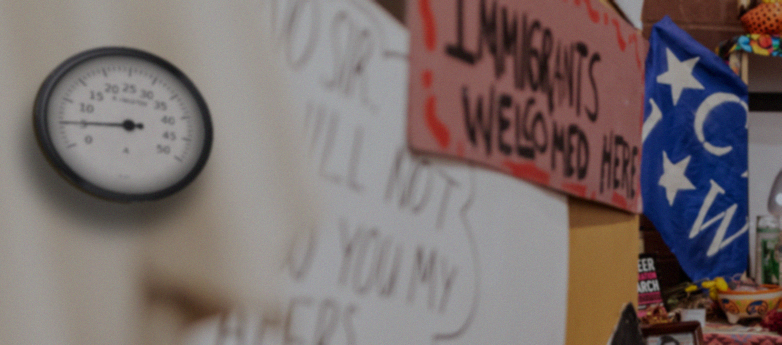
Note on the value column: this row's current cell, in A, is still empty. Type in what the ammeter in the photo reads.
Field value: 5 A
